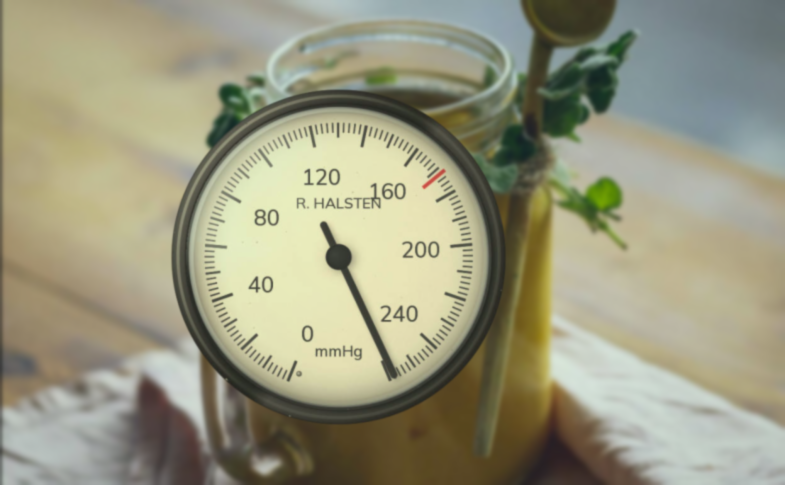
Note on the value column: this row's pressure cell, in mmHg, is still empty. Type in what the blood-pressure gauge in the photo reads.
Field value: 258 mmHg
